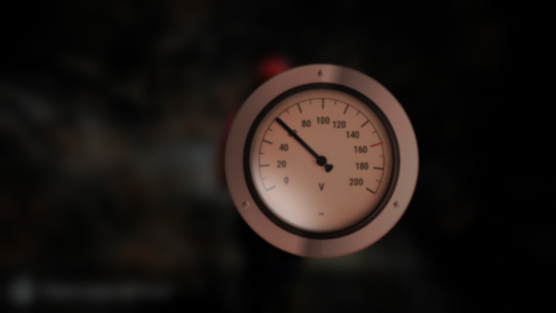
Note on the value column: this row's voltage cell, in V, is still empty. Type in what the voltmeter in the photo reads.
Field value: 60 V
